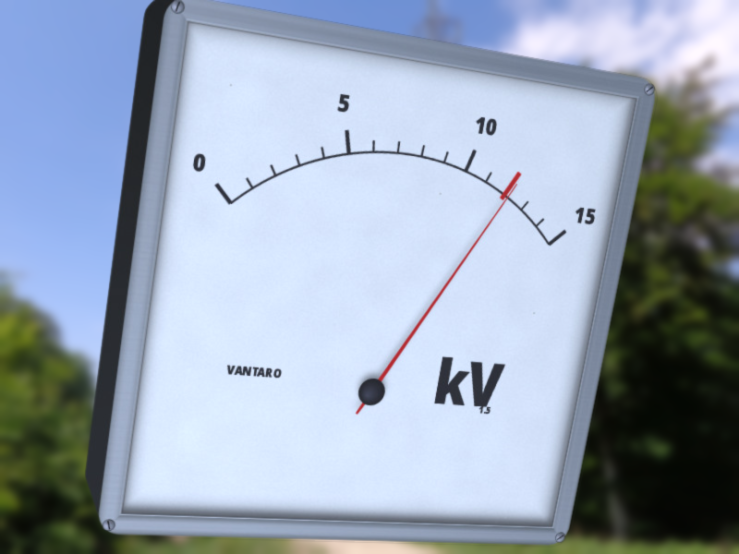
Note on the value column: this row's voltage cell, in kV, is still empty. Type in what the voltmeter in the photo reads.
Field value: 12 kV
